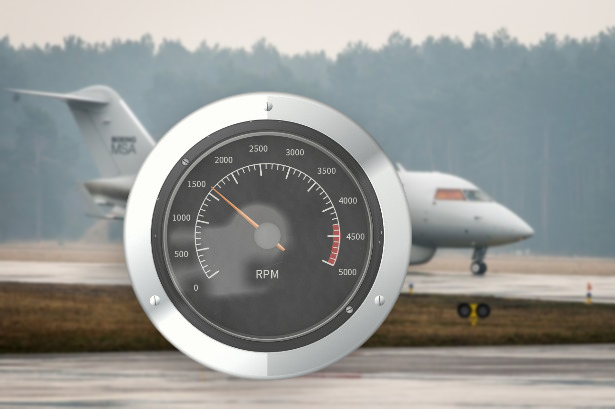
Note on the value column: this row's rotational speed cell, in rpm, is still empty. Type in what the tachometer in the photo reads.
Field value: 1600 rpm
